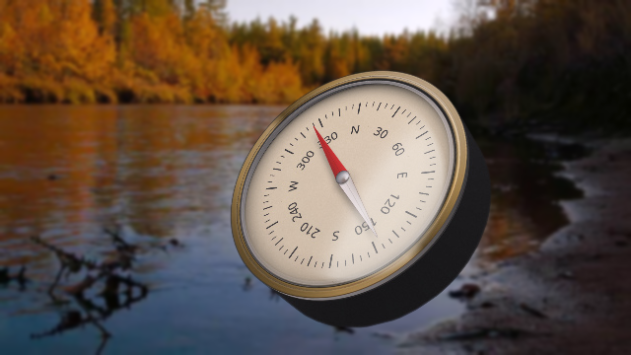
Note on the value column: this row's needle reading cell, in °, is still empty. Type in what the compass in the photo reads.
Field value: 325 °
